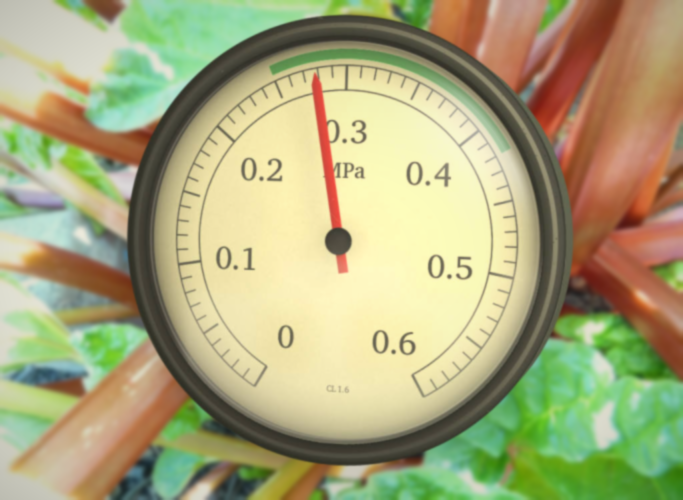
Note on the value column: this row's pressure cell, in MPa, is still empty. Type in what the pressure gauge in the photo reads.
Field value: 0.28 MPa
